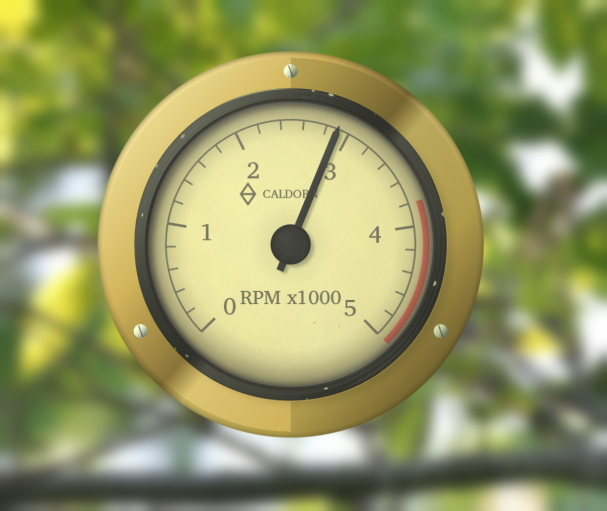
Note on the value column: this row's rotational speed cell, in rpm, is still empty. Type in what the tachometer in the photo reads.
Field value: 2900 rpm
